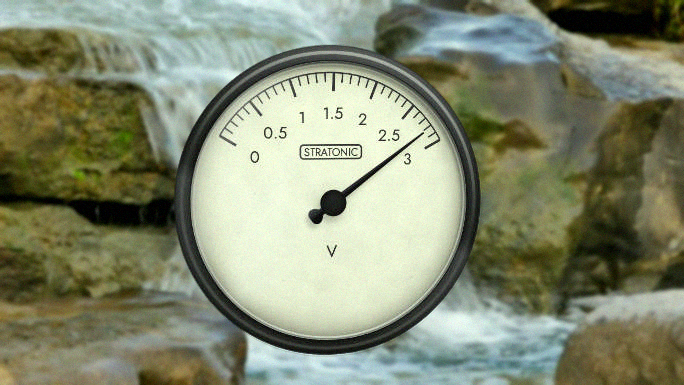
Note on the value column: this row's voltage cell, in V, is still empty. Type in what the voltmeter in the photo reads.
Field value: 2.8 V
